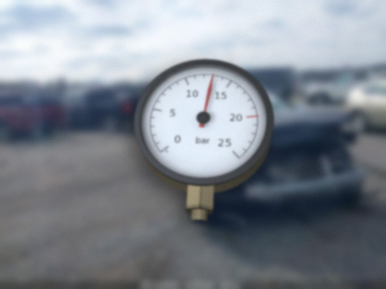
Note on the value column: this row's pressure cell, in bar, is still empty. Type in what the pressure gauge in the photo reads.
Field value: 13 bar
